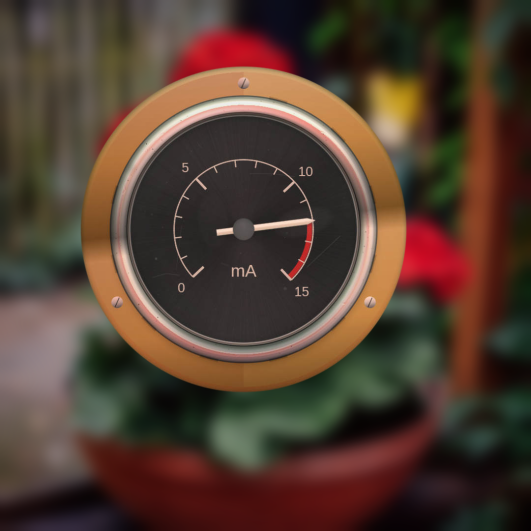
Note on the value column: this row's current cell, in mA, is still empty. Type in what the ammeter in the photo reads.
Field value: 12 mA
